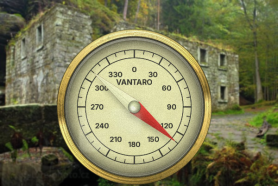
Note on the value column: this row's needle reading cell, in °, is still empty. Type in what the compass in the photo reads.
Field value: 130 °
